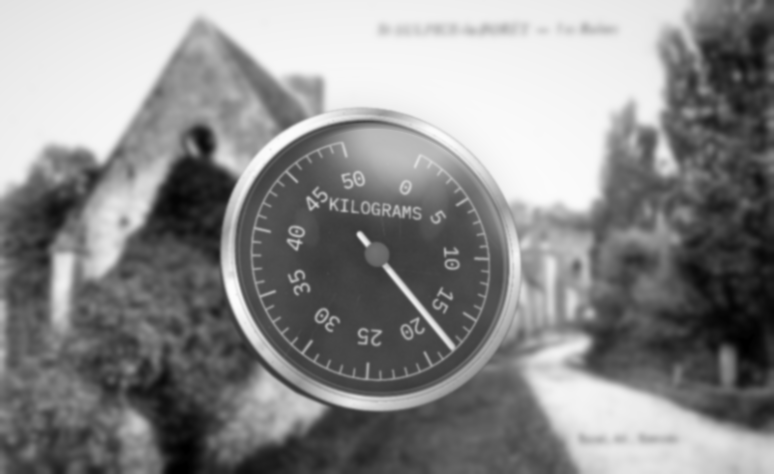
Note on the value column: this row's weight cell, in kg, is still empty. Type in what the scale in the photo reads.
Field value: 18 kg
